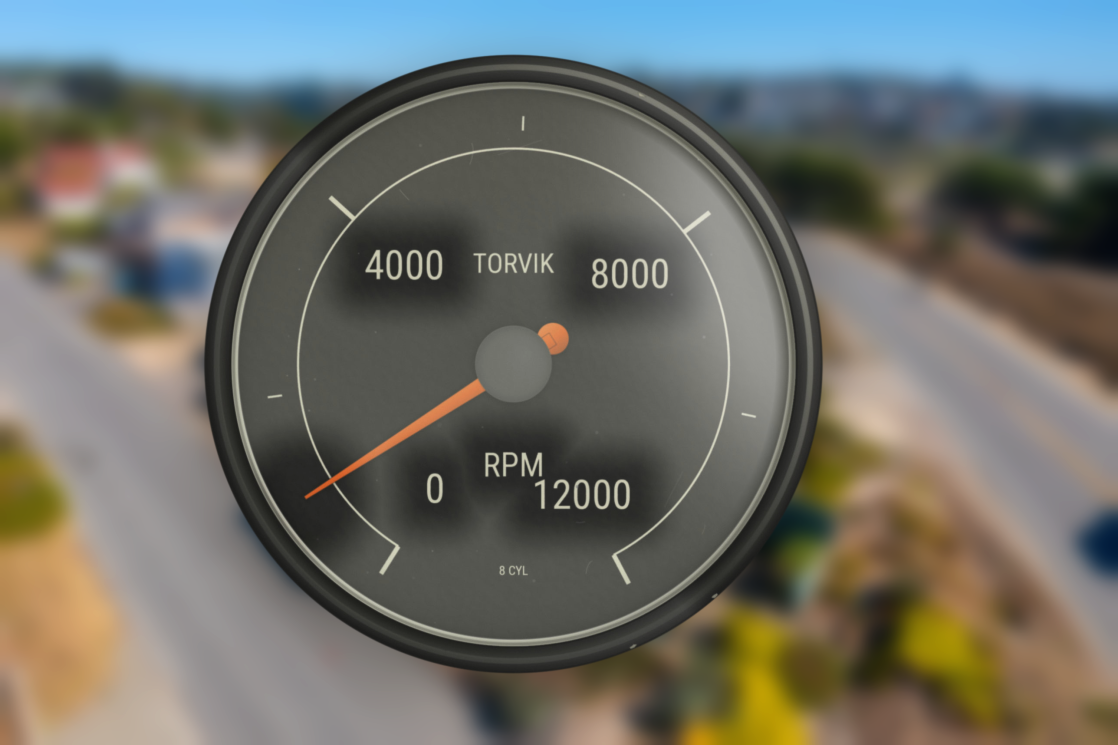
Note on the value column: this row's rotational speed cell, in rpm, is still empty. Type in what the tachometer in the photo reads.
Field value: 1000 rpm
